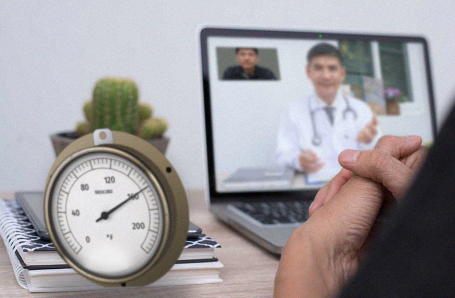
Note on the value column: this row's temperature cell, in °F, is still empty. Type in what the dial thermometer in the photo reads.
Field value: 160 °F
